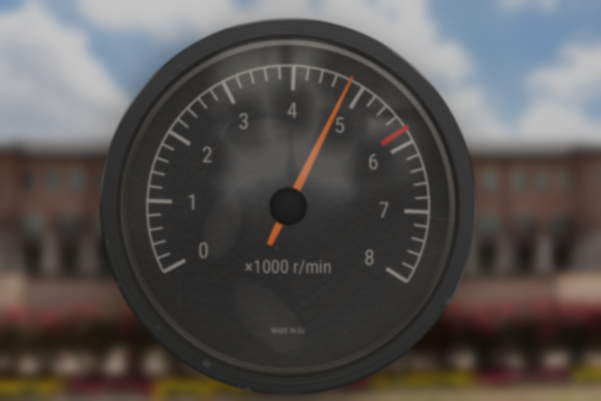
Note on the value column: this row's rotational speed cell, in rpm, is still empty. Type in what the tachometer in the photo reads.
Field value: 4800 rpm
